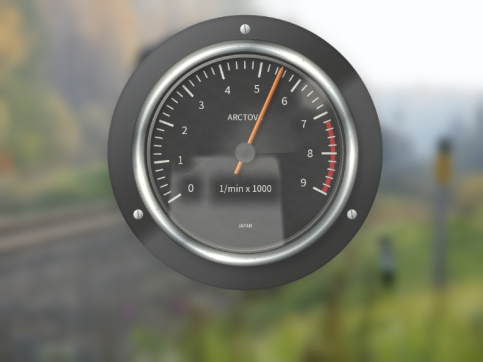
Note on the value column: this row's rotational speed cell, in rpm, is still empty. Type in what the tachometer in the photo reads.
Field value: 5500 rpm
